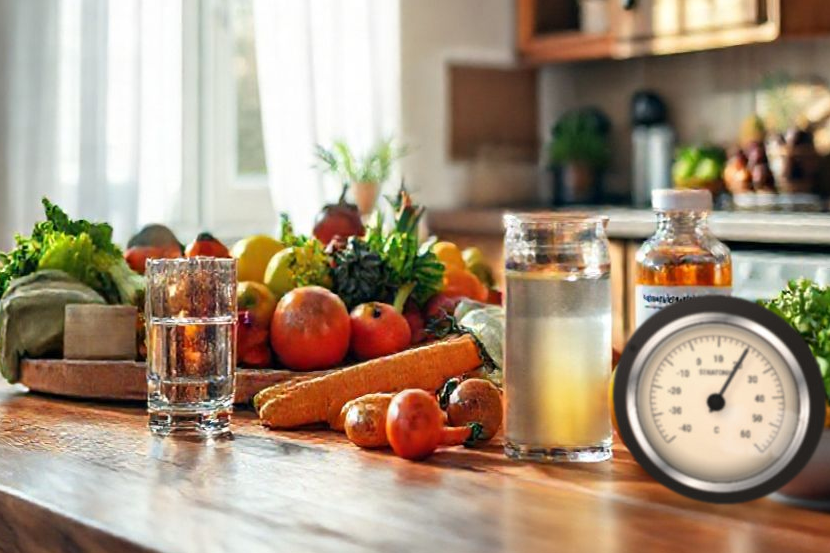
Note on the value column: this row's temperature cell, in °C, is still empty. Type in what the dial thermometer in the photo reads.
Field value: 20 °C
